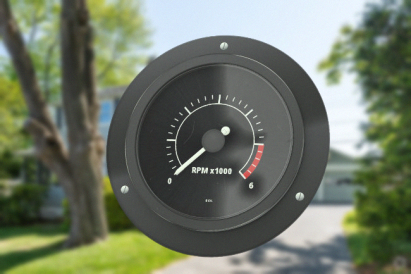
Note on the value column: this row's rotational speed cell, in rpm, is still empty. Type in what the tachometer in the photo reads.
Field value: 0 rpm
